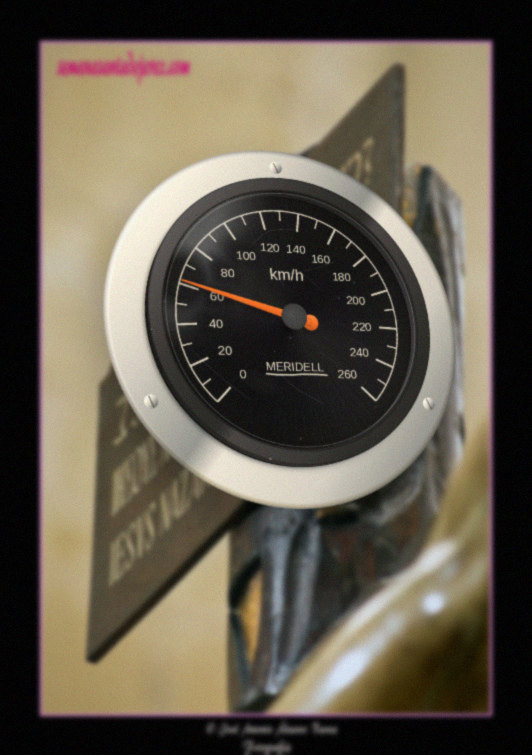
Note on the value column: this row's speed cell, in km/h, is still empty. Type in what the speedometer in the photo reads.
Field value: 60 km/h
